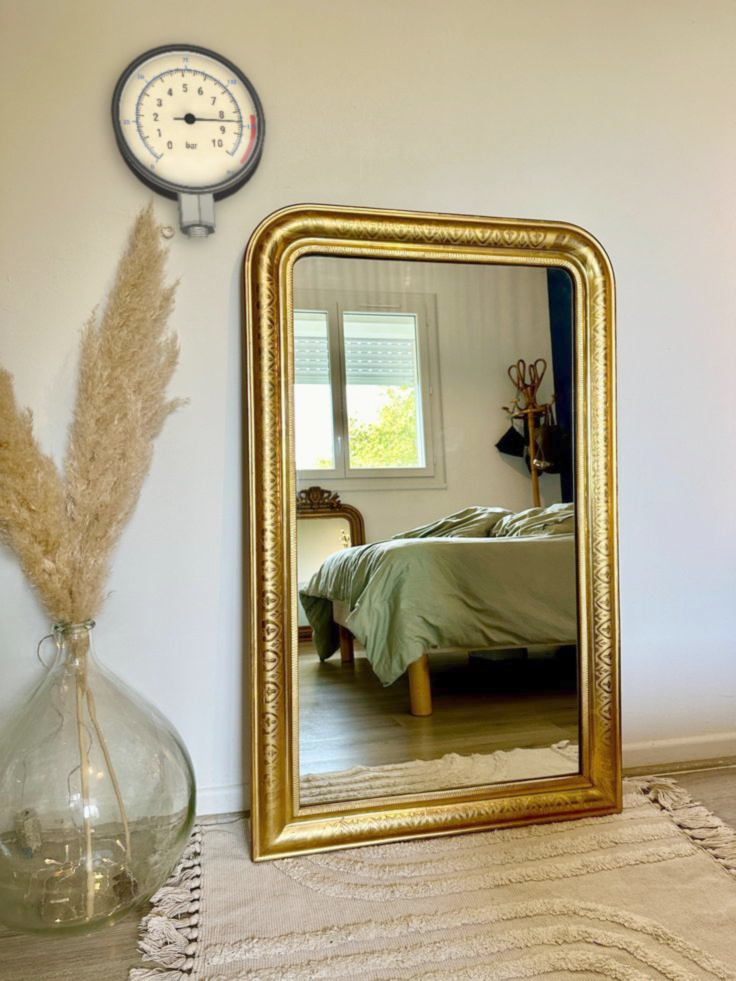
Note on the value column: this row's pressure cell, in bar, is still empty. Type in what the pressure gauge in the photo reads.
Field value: 8.5 bar
